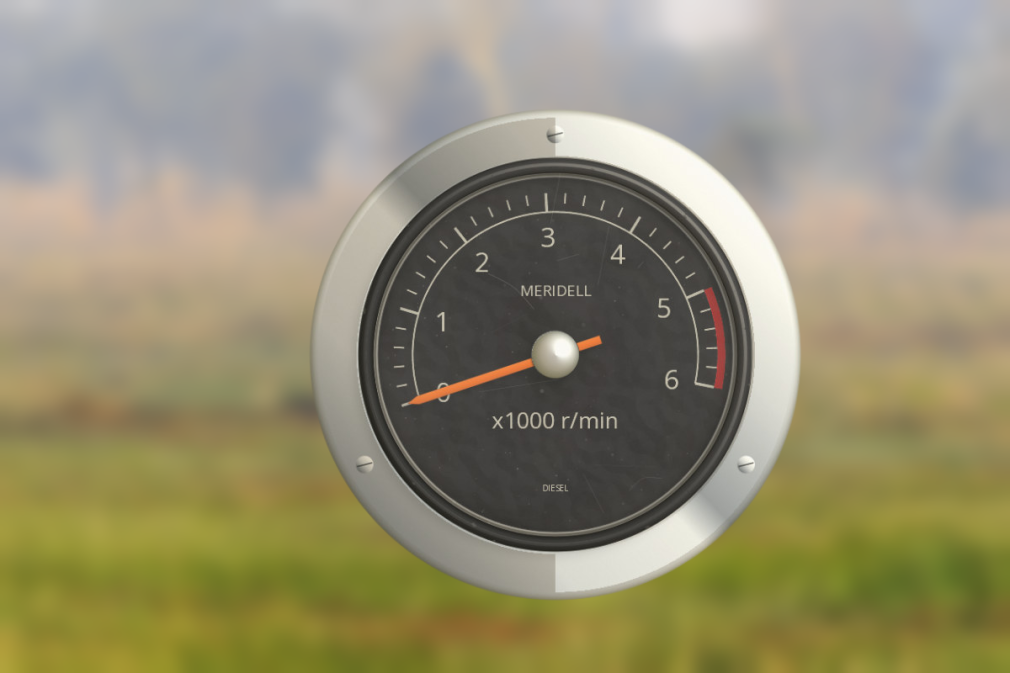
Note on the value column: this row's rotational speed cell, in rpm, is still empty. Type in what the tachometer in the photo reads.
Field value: 0 rpm
